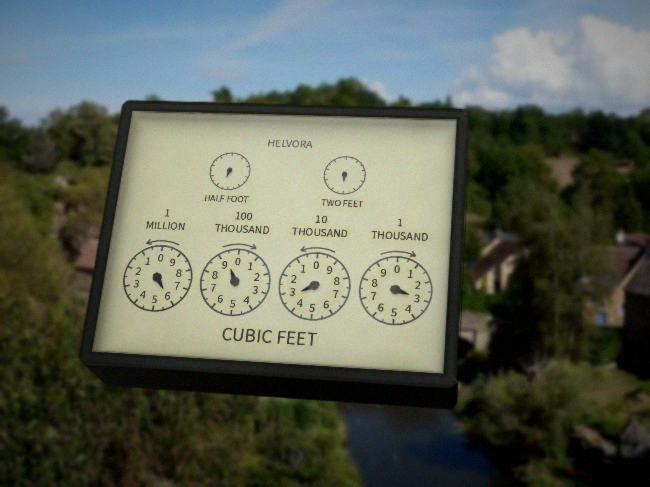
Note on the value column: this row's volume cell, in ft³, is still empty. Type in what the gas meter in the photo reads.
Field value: 593300 ft³
